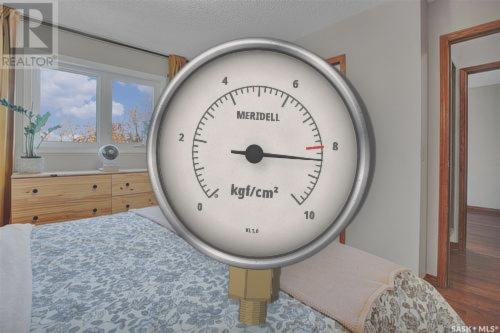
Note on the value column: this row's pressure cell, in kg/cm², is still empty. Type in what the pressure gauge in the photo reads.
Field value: 8.4 kg/cm²
